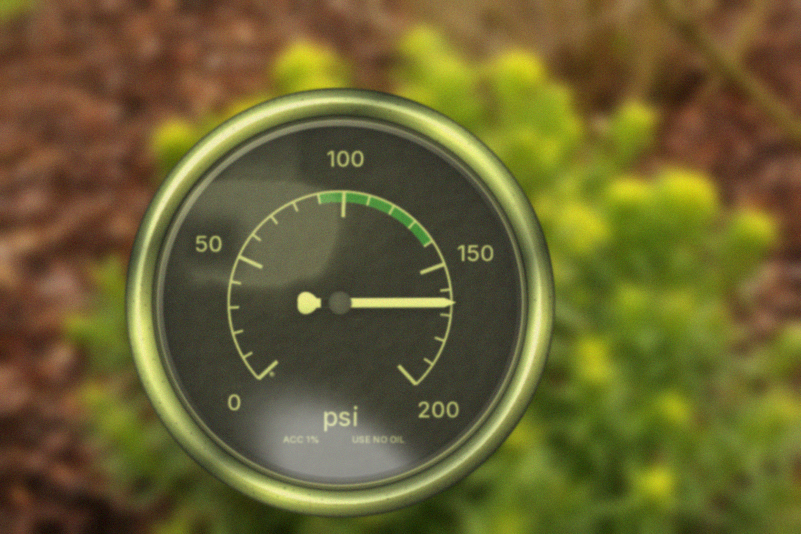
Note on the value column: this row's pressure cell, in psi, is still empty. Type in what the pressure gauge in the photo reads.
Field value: 165 psi
